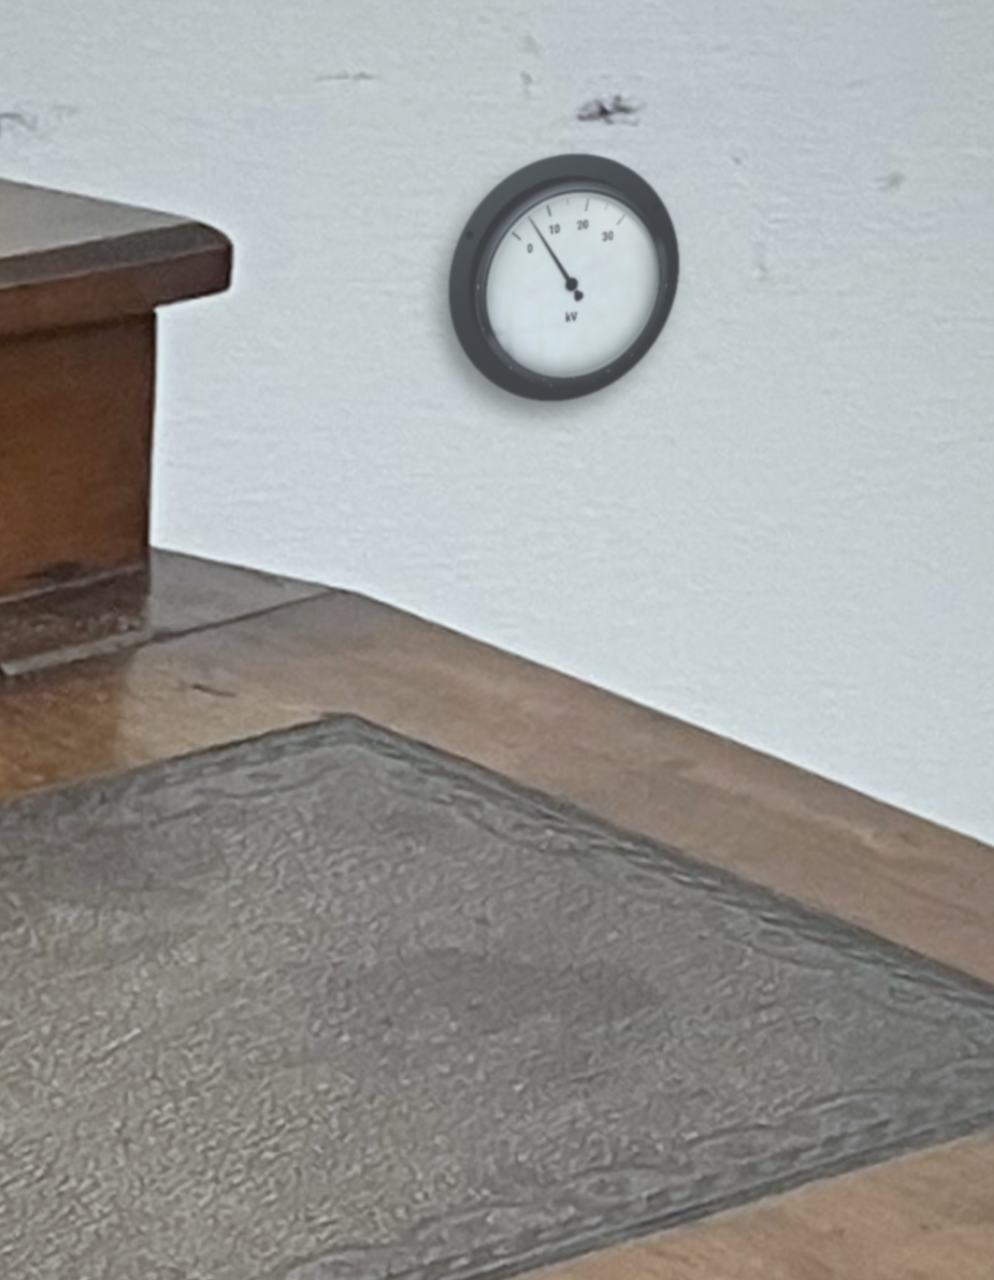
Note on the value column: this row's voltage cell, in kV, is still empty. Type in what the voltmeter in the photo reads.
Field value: 5 kV
